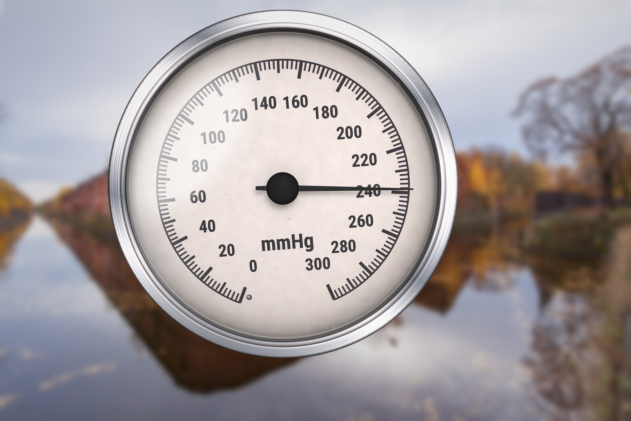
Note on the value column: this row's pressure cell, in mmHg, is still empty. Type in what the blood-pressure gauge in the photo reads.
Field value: 238 mmHg
